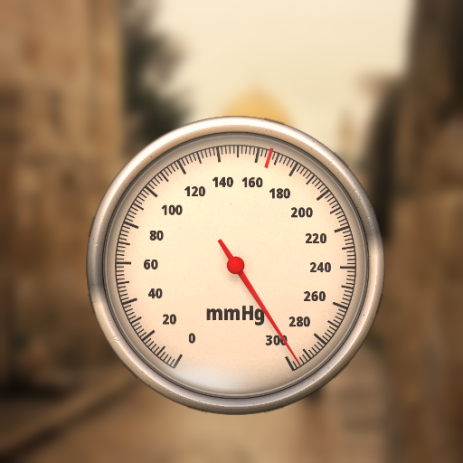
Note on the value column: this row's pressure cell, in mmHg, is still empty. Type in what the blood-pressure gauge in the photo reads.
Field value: 296 mmHg
